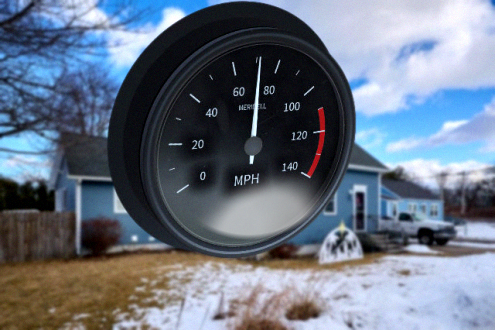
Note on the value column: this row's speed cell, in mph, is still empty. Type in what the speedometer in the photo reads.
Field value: 70 mph
